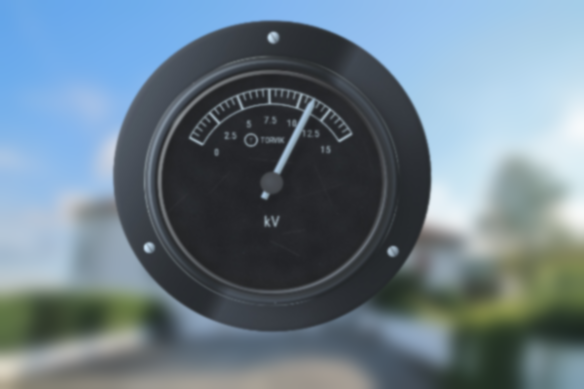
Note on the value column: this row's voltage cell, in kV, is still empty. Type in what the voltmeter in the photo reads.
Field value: 11 kV
